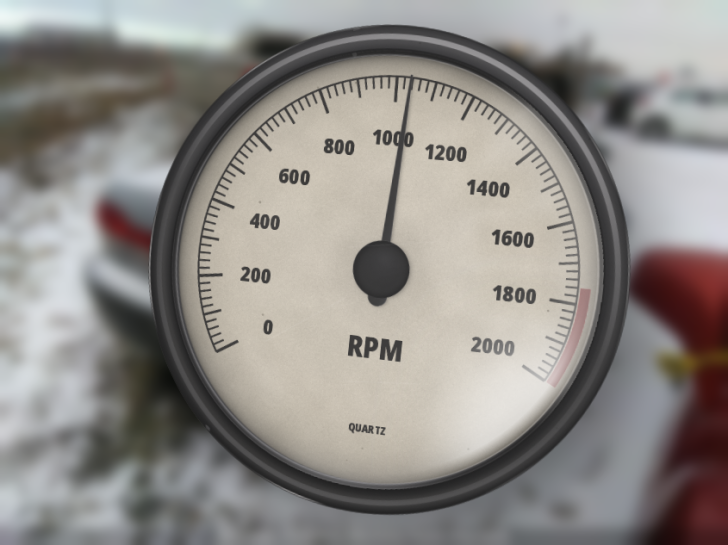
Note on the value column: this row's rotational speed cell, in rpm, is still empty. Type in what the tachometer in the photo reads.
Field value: 1040 rpm
